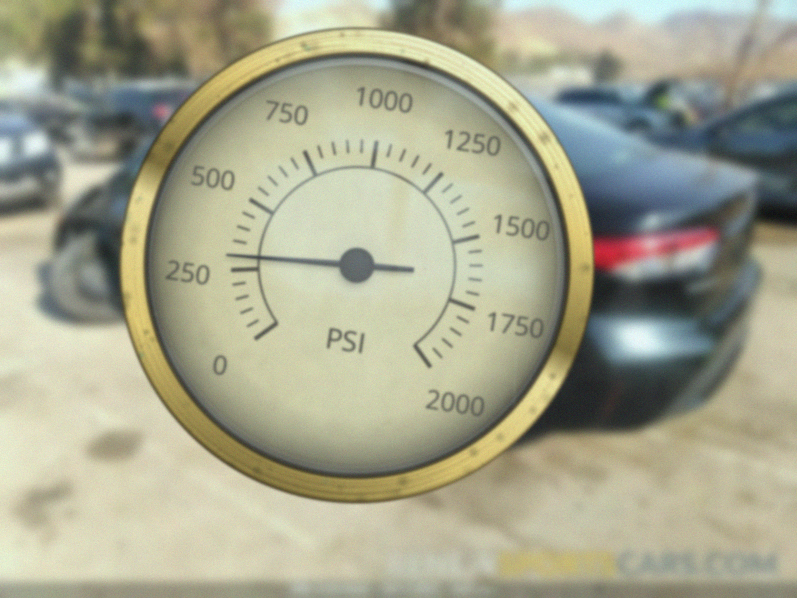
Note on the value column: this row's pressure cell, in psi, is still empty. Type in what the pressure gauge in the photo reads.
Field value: 300 psi
